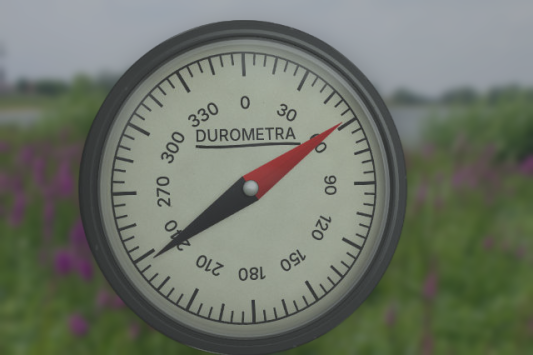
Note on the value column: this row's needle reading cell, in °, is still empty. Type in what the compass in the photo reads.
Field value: 57.5 °
